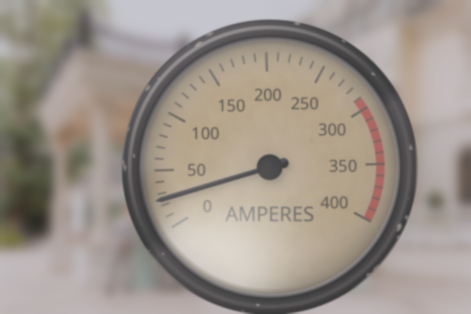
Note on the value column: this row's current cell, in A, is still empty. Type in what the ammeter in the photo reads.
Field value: 25 A
